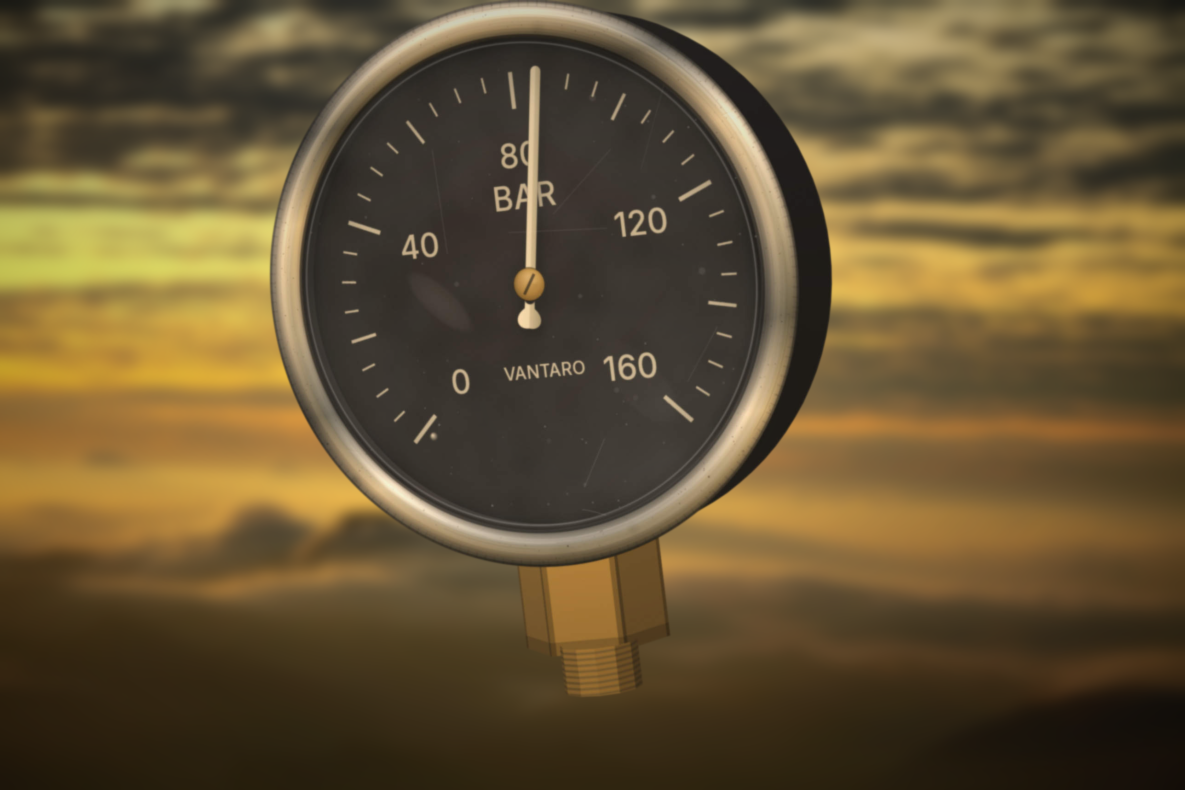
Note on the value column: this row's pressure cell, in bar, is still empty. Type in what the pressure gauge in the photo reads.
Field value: 85 bar
